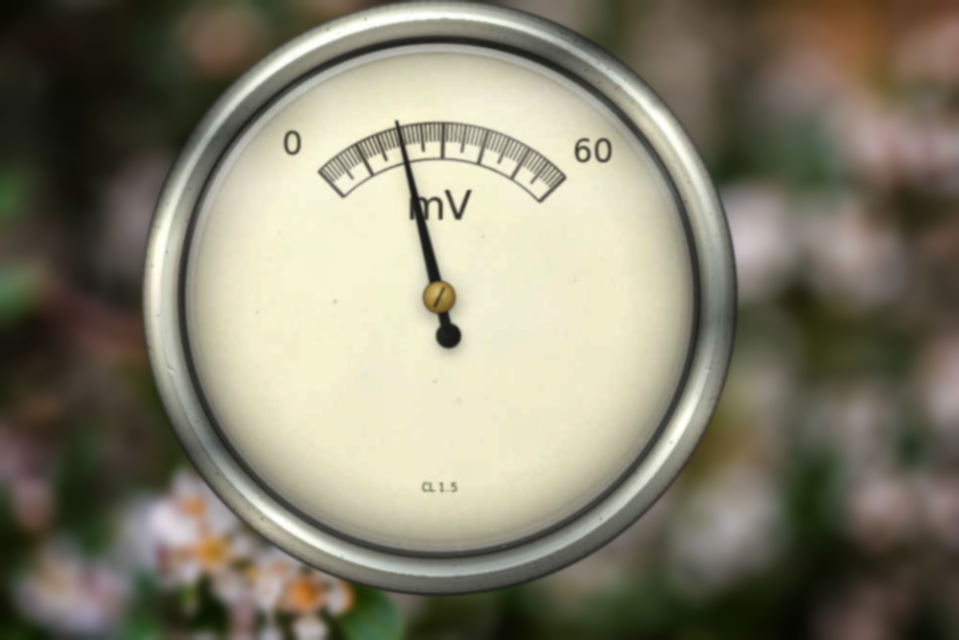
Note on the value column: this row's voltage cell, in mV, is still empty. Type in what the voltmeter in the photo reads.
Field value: 20 mV
